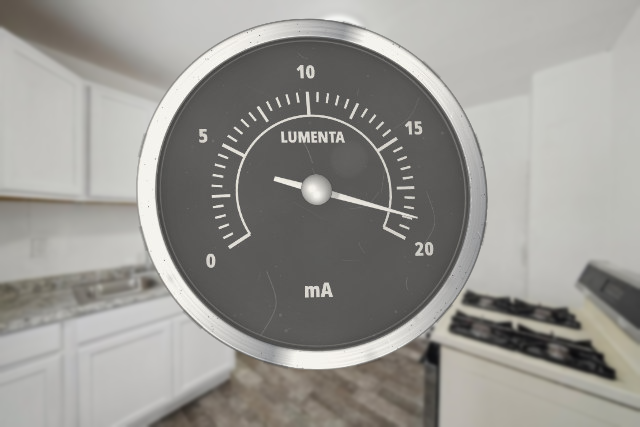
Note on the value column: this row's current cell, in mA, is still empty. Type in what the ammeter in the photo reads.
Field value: 19 mA
